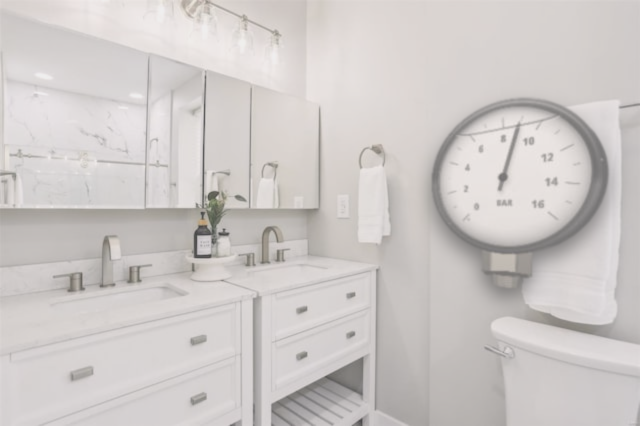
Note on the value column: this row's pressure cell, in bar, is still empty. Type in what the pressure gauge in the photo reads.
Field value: 9 bar
